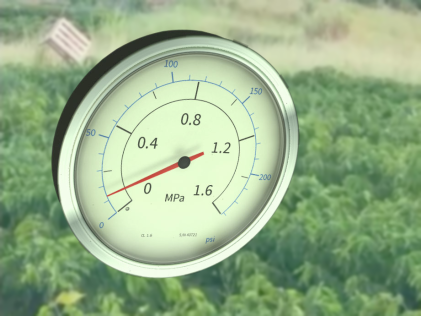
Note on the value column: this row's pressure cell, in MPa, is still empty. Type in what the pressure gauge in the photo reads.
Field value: 0.1 MPa
